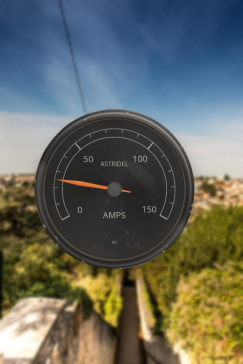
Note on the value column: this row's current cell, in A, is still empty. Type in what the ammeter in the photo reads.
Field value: 25 A
